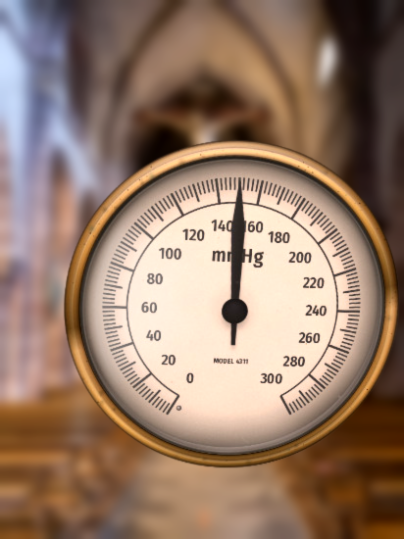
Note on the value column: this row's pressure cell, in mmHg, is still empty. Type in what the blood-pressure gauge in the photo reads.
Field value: 150 mmHg
